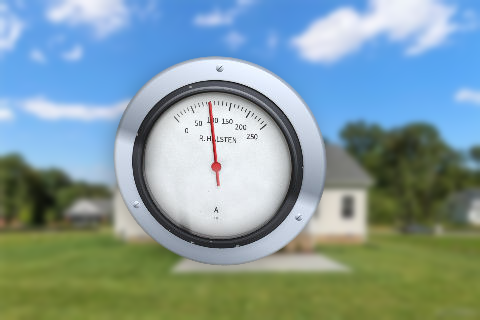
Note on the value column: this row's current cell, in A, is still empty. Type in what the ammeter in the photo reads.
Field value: 100 A
